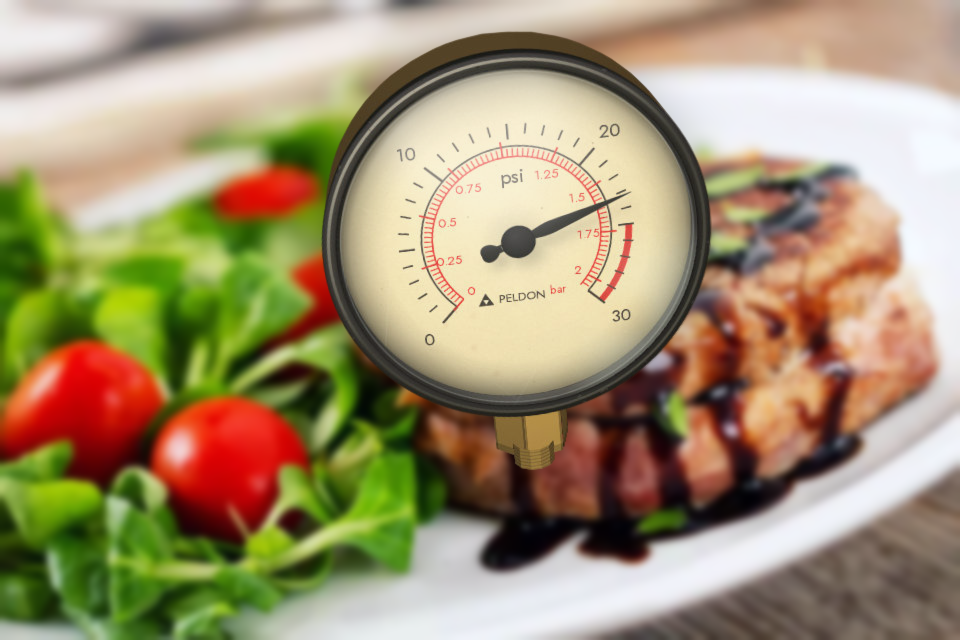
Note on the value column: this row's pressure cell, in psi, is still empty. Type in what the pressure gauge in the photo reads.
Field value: 23 psi
